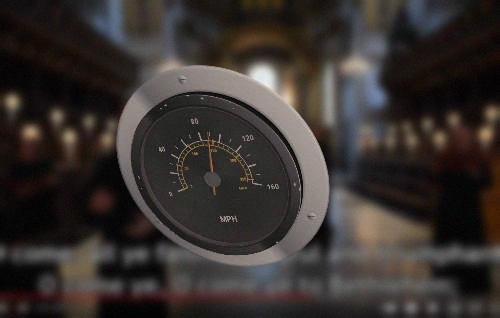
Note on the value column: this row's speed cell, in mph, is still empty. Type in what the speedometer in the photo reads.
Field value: 90 mph
